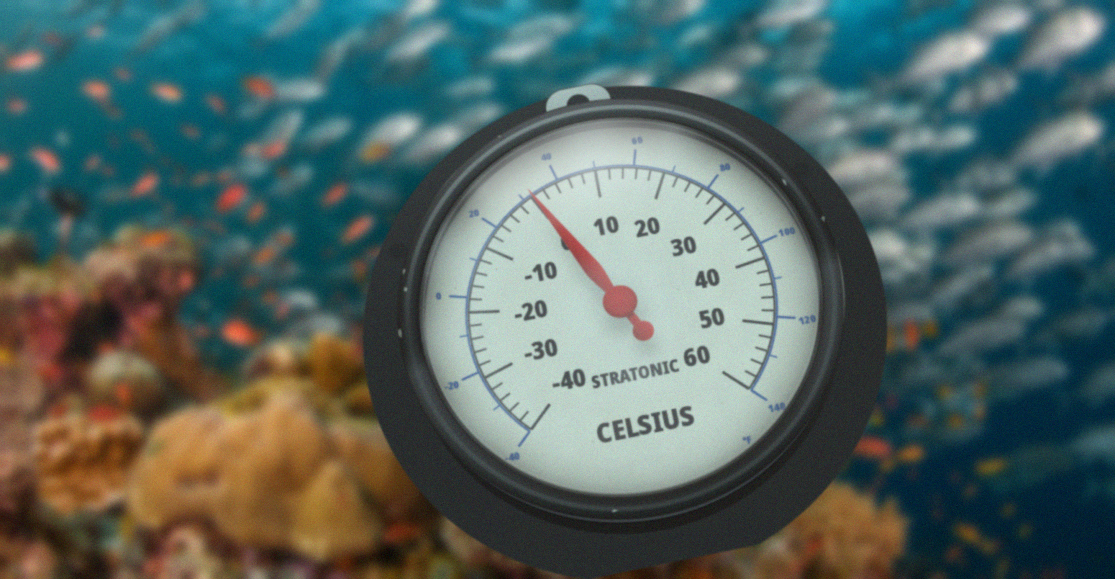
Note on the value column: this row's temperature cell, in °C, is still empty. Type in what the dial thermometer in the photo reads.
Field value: 0 °C
